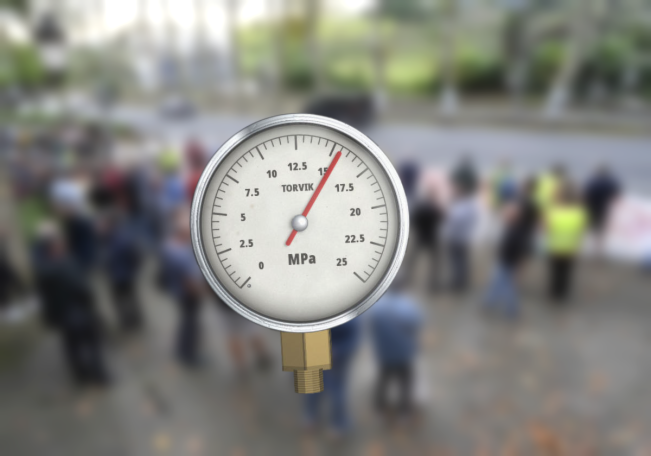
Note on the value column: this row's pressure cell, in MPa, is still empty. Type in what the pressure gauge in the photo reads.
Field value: 15.5 MPa
